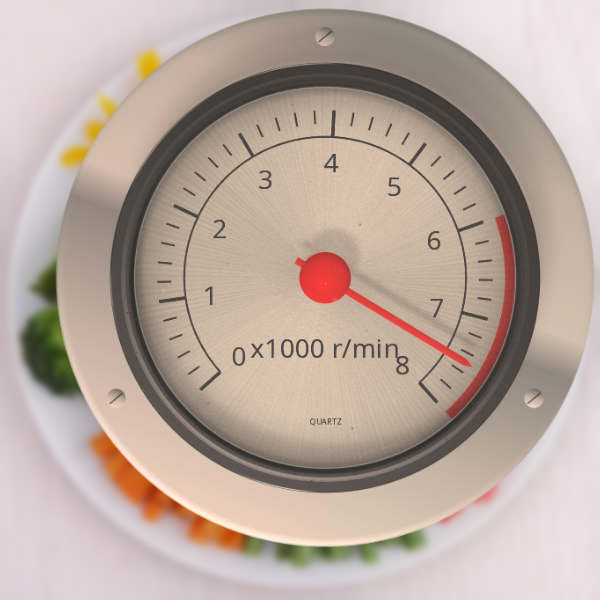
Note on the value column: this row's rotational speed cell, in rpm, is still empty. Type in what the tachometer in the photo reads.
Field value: 7500 rpm
